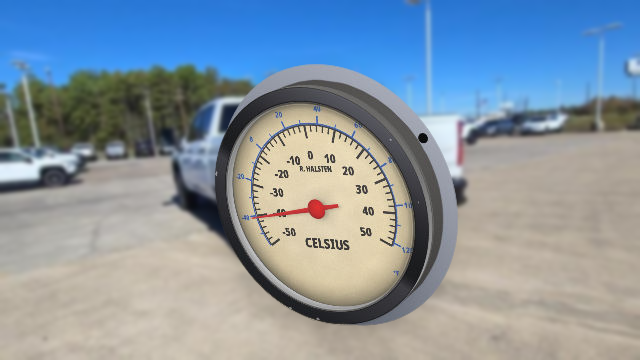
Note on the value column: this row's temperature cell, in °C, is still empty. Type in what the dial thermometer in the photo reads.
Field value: -40 °C
